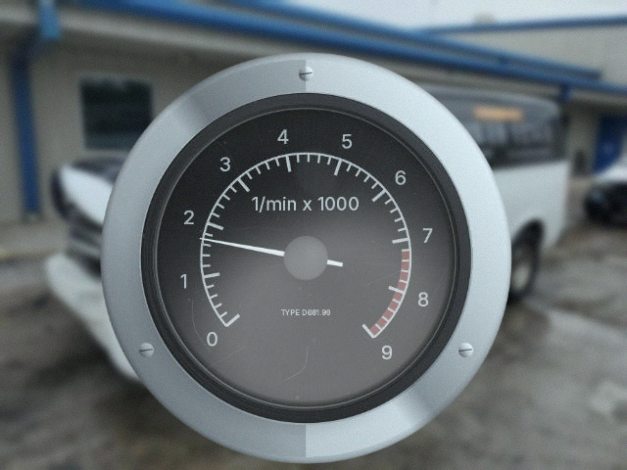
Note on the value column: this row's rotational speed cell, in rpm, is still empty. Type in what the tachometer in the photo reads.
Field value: 1700 rpm
